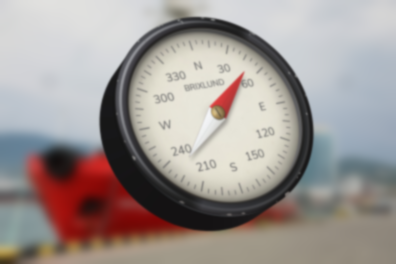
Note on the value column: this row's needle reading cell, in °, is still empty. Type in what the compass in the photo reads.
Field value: 50 °
